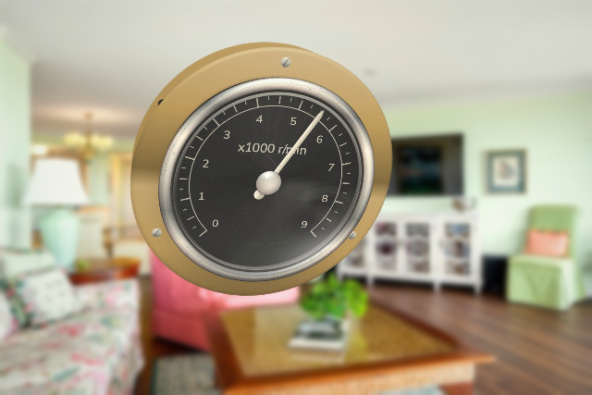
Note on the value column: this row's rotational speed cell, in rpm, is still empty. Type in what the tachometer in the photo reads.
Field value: 5500 rpm
